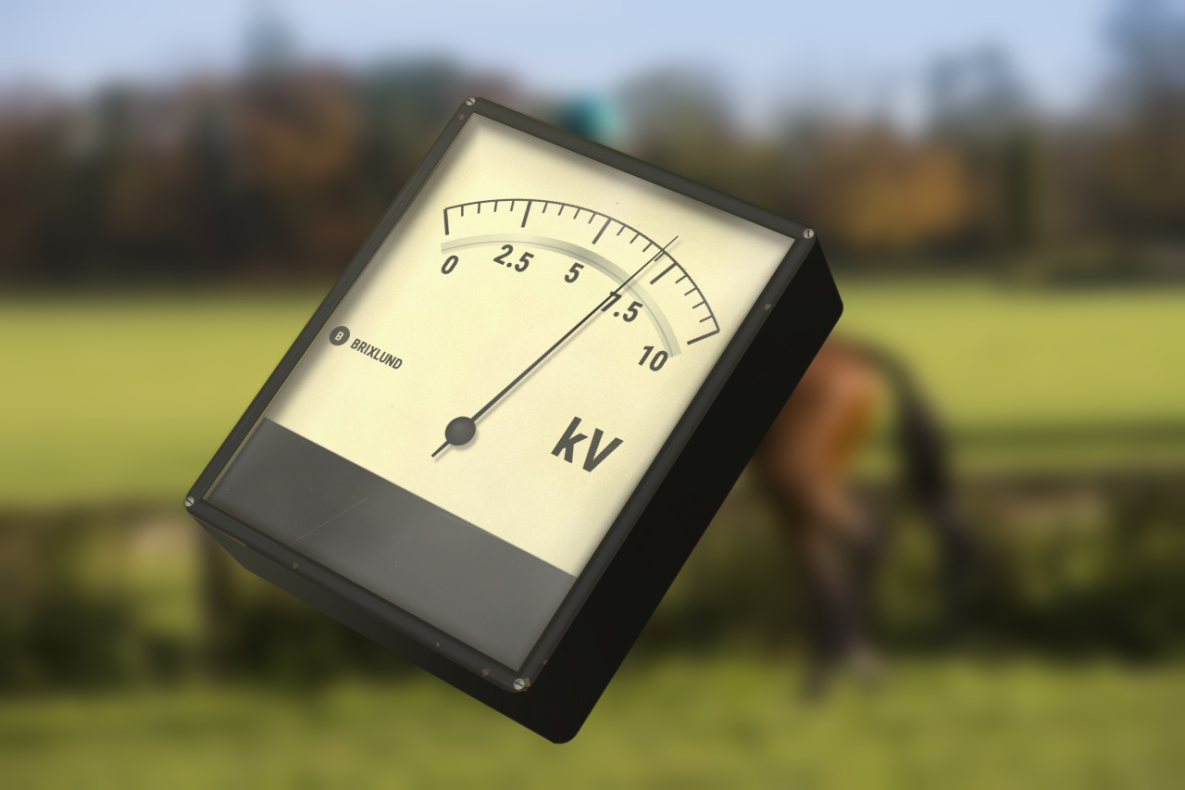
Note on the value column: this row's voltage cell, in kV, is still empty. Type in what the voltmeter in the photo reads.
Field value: 7 kV
